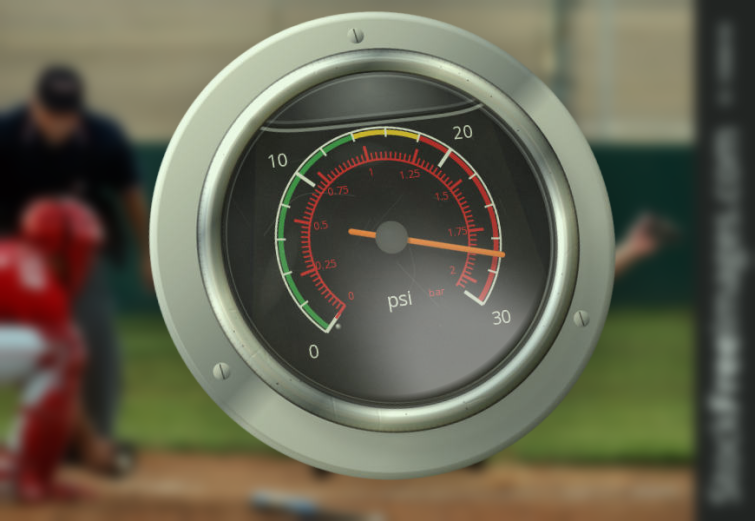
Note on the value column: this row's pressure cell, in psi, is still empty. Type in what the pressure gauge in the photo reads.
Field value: 27 psi
